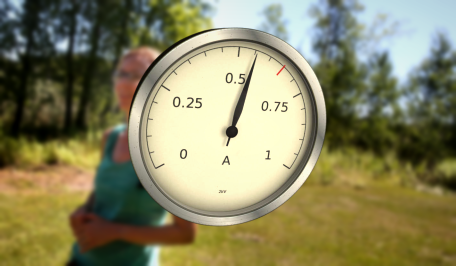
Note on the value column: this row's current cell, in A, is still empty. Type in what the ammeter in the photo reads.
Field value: 0.55 A
